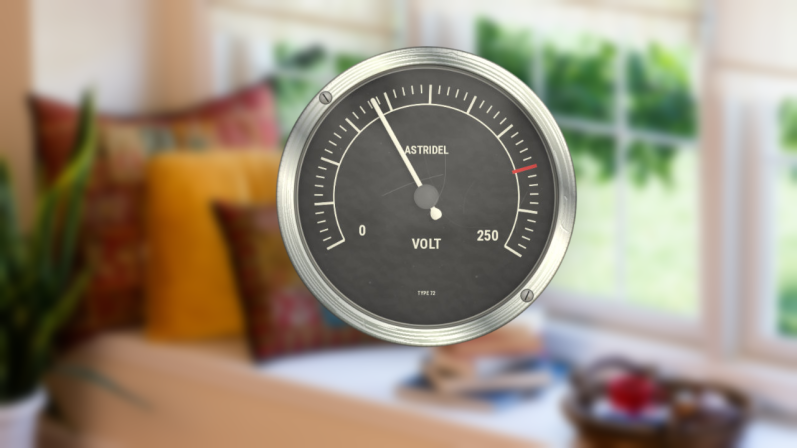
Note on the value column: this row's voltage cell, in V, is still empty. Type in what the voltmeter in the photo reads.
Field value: 92.5 V
